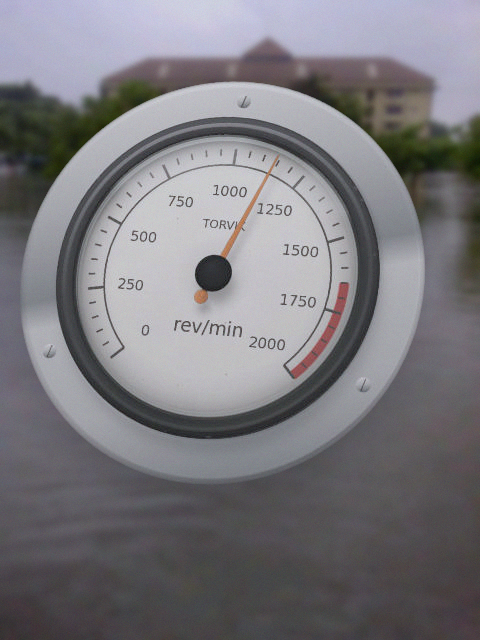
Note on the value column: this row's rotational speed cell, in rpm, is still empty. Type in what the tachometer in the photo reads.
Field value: 1150 rpm
